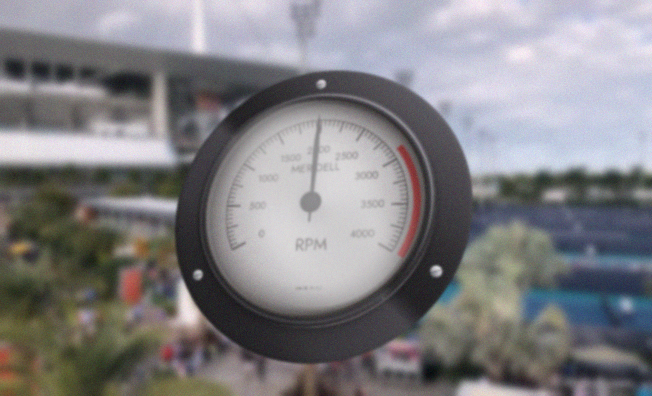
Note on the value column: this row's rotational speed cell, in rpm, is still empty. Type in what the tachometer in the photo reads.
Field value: 2000 rpm
